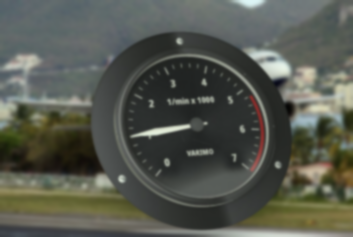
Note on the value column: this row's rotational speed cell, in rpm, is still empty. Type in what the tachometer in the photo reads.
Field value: 1000 rpm
